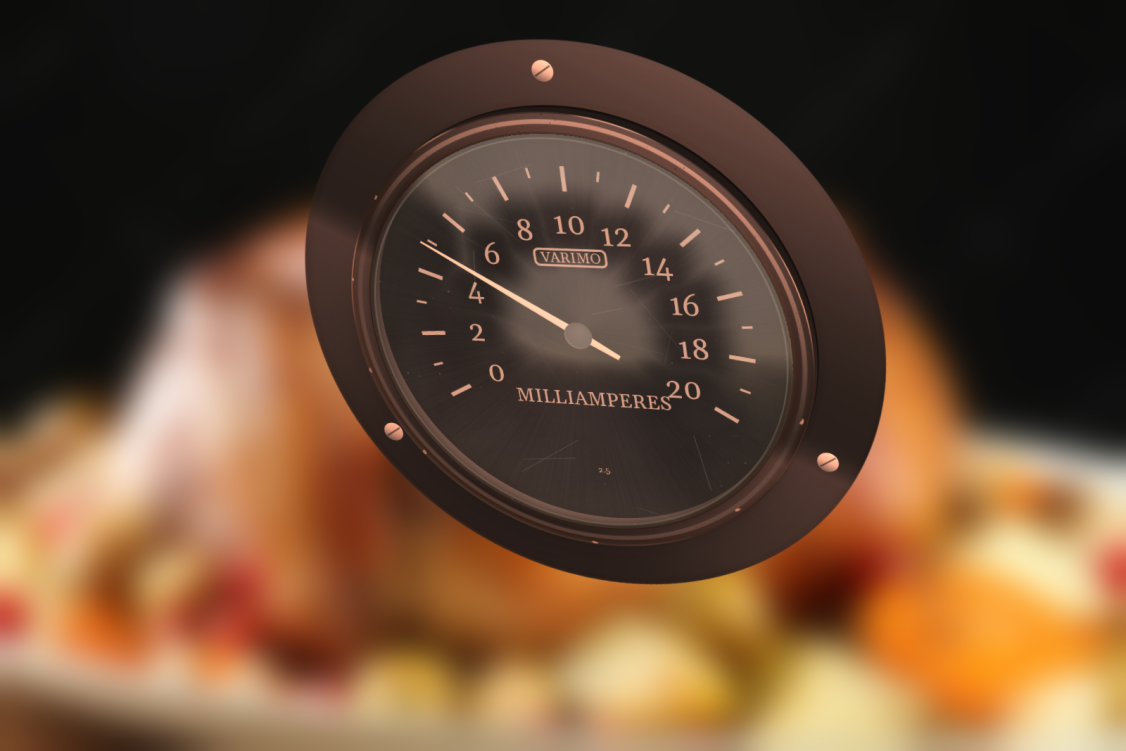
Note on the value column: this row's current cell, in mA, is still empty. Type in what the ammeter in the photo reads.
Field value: 5 mA
